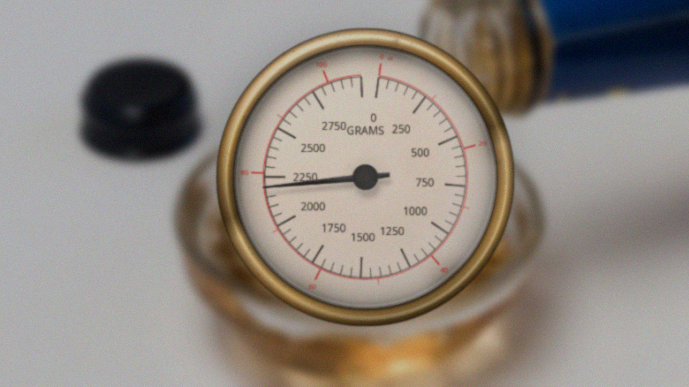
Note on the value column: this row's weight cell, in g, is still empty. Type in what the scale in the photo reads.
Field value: 2200 g
